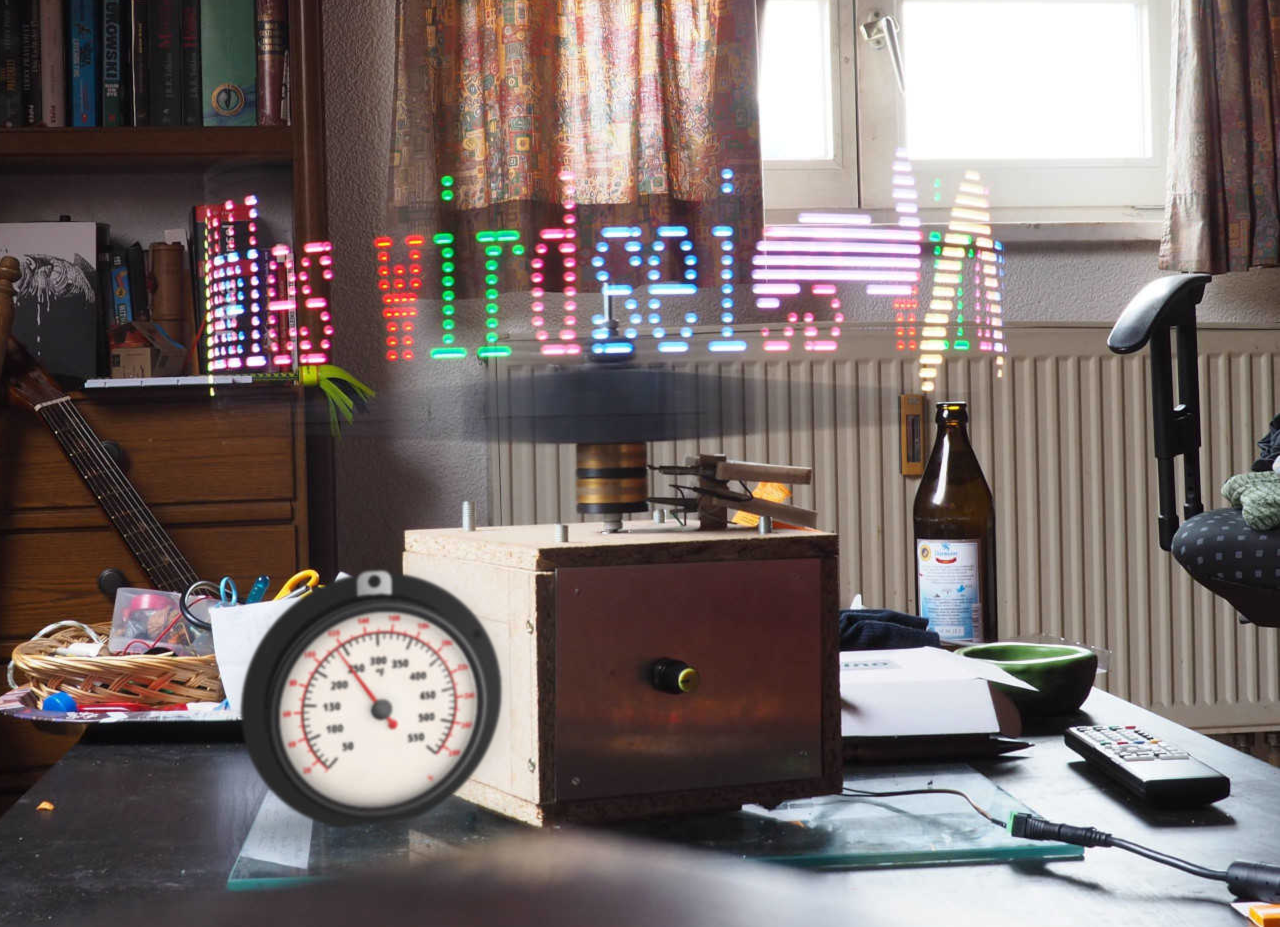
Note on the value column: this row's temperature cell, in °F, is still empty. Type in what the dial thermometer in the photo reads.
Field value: 240 °F
